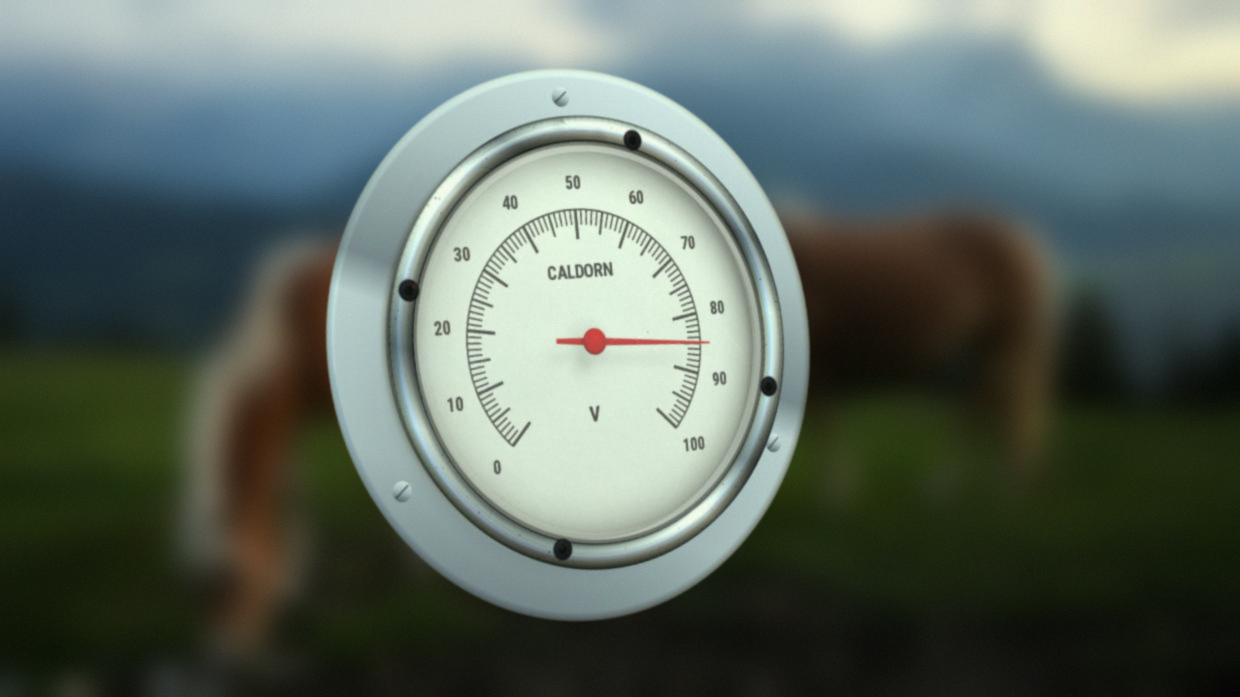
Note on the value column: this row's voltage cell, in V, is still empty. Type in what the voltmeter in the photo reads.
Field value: 85 V
